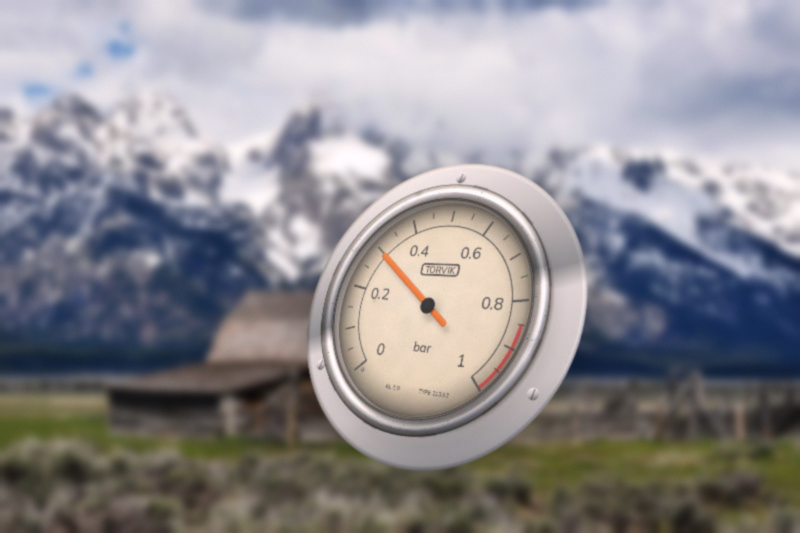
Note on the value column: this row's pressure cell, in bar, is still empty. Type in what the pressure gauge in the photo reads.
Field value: 0.3 bar
